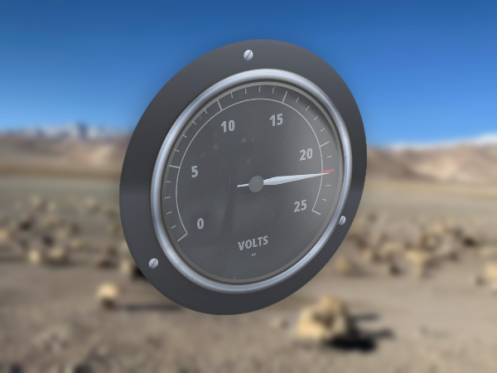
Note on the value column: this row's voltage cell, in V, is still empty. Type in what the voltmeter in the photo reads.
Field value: 22 V
